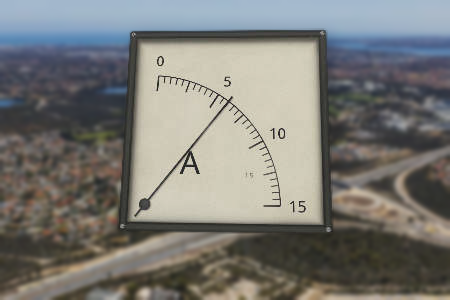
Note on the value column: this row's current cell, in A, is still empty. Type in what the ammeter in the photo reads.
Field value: 6 A
